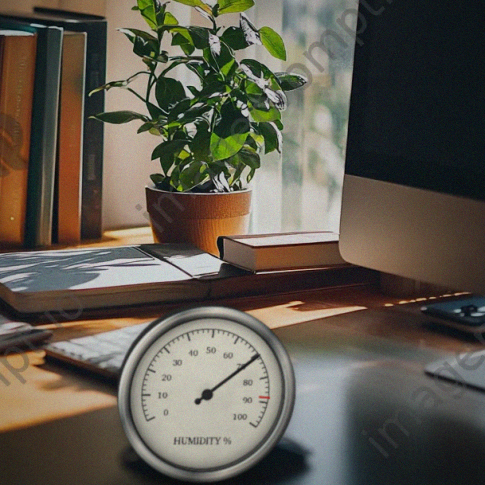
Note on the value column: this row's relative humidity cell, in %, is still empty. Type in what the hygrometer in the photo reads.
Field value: 70 %
